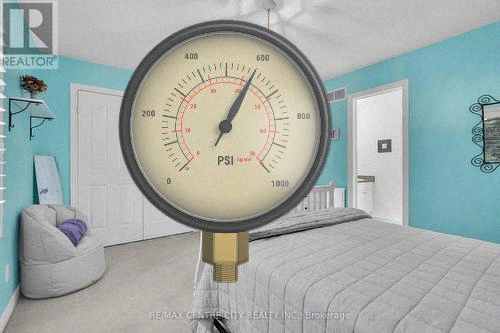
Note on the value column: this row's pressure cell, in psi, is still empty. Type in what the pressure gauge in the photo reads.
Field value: 600 psi
